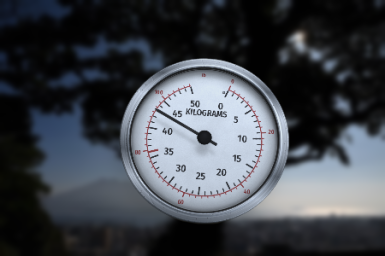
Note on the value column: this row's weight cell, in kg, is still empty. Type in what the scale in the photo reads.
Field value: 43 kg
